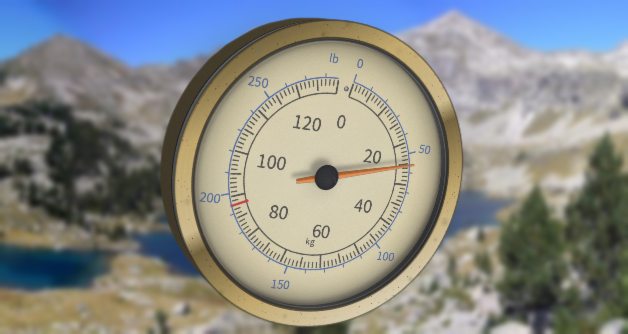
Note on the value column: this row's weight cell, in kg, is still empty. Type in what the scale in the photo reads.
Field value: 25 kg
